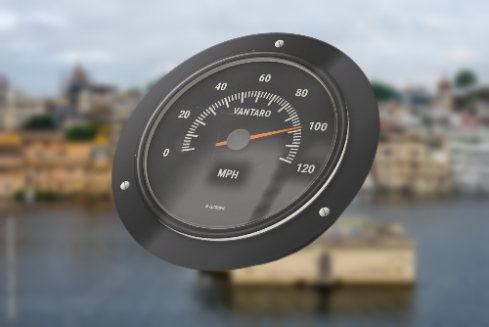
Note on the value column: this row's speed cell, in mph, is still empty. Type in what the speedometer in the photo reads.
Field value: 100 mph
